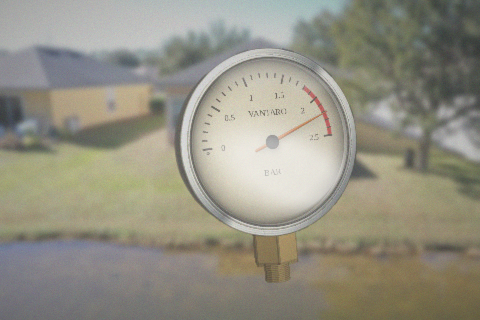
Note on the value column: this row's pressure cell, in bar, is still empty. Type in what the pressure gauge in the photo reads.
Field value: 2.2 bar
